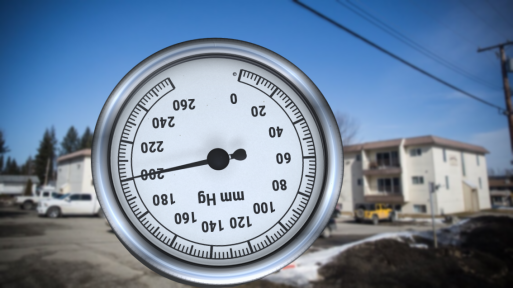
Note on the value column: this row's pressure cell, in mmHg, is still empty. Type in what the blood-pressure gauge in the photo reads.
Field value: 200 mmHg
